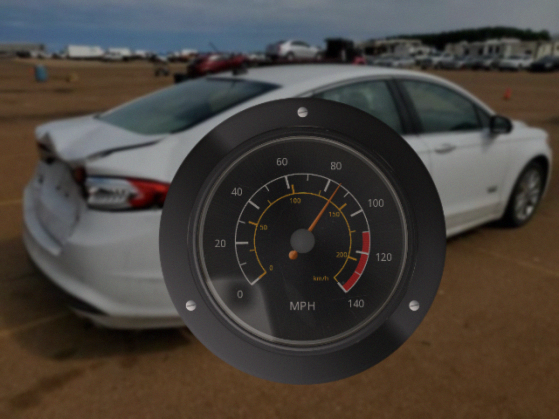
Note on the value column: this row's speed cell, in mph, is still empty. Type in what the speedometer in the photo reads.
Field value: 85 mph
